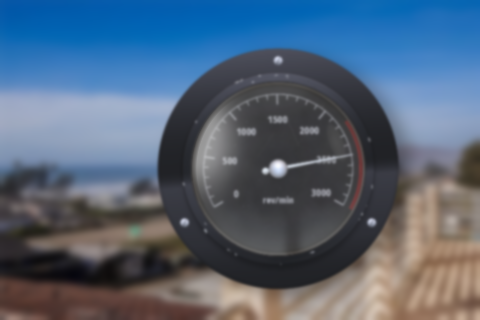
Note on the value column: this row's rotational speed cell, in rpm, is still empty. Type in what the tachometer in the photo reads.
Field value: 2500 rpm
